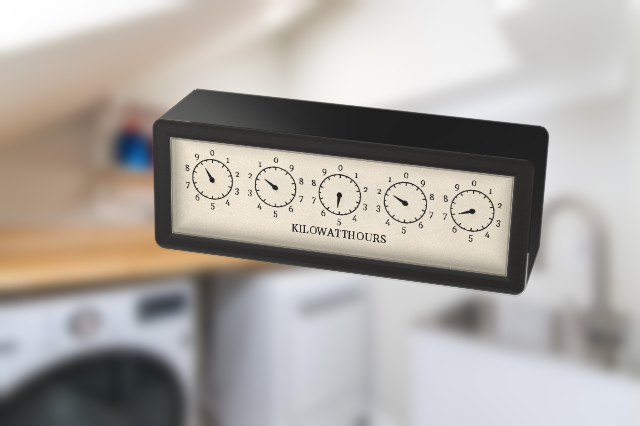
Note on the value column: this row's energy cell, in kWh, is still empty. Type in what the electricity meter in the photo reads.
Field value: 91517 kWh
